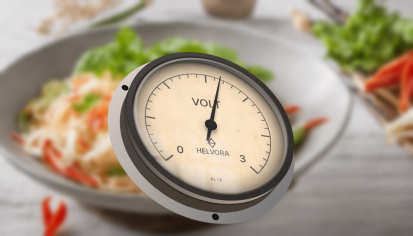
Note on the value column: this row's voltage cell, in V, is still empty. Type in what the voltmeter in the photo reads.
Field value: 1.65 V
